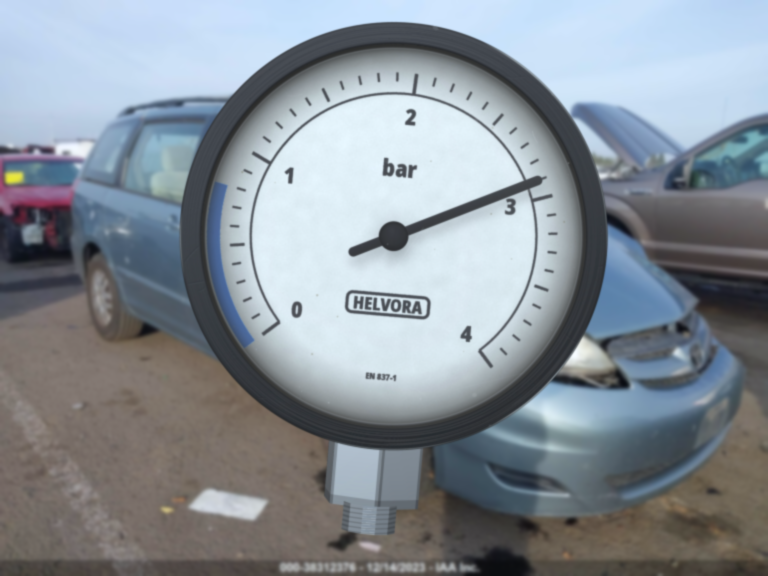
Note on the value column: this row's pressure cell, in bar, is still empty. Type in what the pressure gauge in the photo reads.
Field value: 2.9 bar
